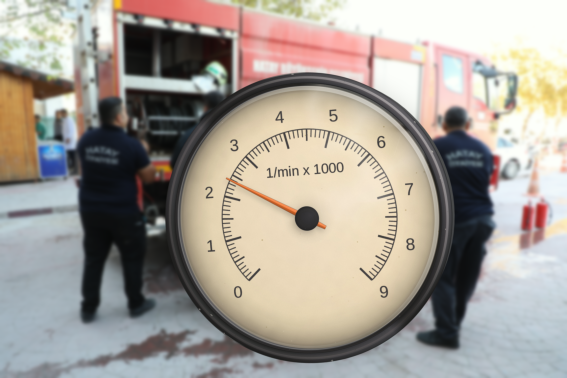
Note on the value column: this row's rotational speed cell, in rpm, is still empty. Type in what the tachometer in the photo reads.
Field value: 2400 rpm
